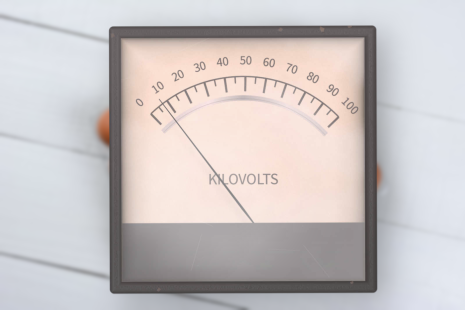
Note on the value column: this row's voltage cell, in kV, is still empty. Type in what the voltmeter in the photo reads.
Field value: 7.5 kV
